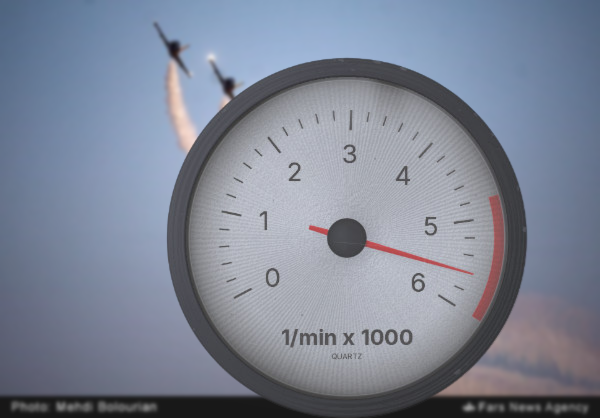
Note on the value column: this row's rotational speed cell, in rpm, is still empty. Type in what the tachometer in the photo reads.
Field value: 5600 rpm
